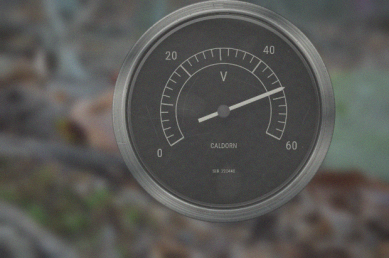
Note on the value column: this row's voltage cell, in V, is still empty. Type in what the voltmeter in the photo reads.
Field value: 48 V
